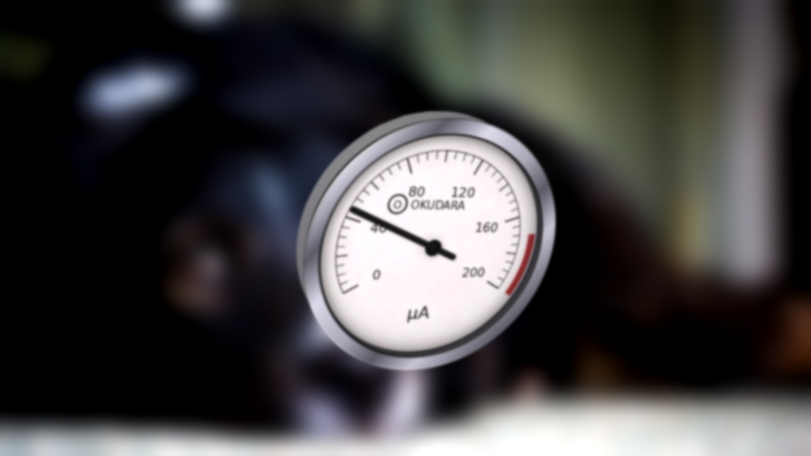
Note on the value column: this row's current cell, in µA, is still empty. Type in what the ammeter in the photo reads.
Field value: 45 µA
